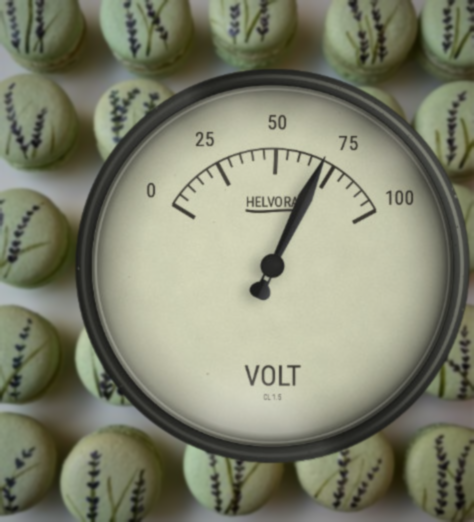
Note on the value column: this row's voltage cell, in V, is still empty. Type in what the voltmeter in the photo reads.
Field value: 70 V
